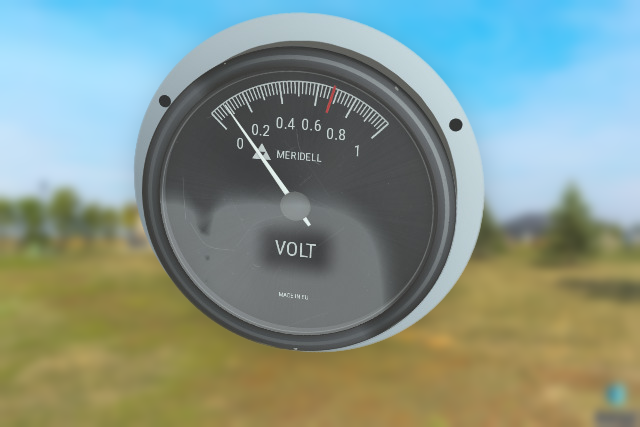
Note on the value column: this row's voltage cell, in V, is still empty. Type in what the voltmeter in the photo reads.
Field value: 0.1 V
